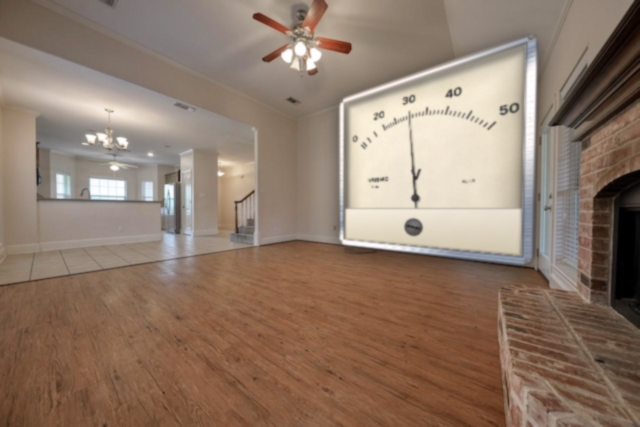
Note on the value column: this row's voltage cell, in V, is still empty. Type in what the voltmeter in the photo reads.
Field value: 30 V
